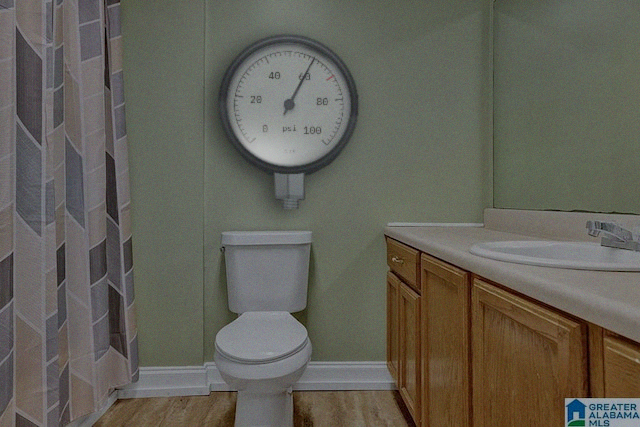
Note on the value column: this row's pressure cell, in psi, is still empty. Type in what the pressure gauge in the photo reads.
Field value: 60 psi
